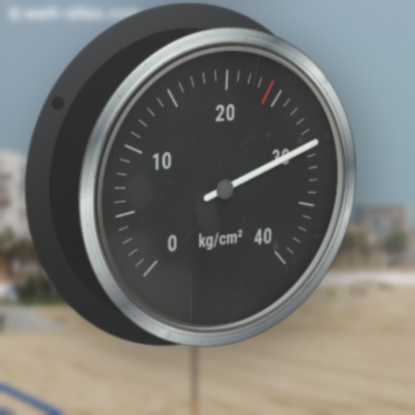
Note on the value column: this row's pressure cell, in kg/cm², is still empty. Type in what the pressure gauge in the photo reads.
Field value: 30 kg/cm²
